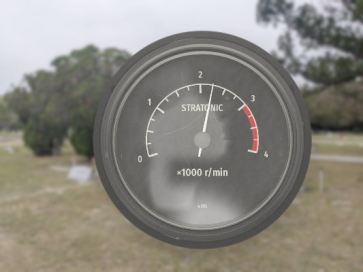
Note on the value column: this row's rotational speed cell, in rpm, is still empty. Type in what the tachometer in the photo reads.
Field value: 2250 rpm
